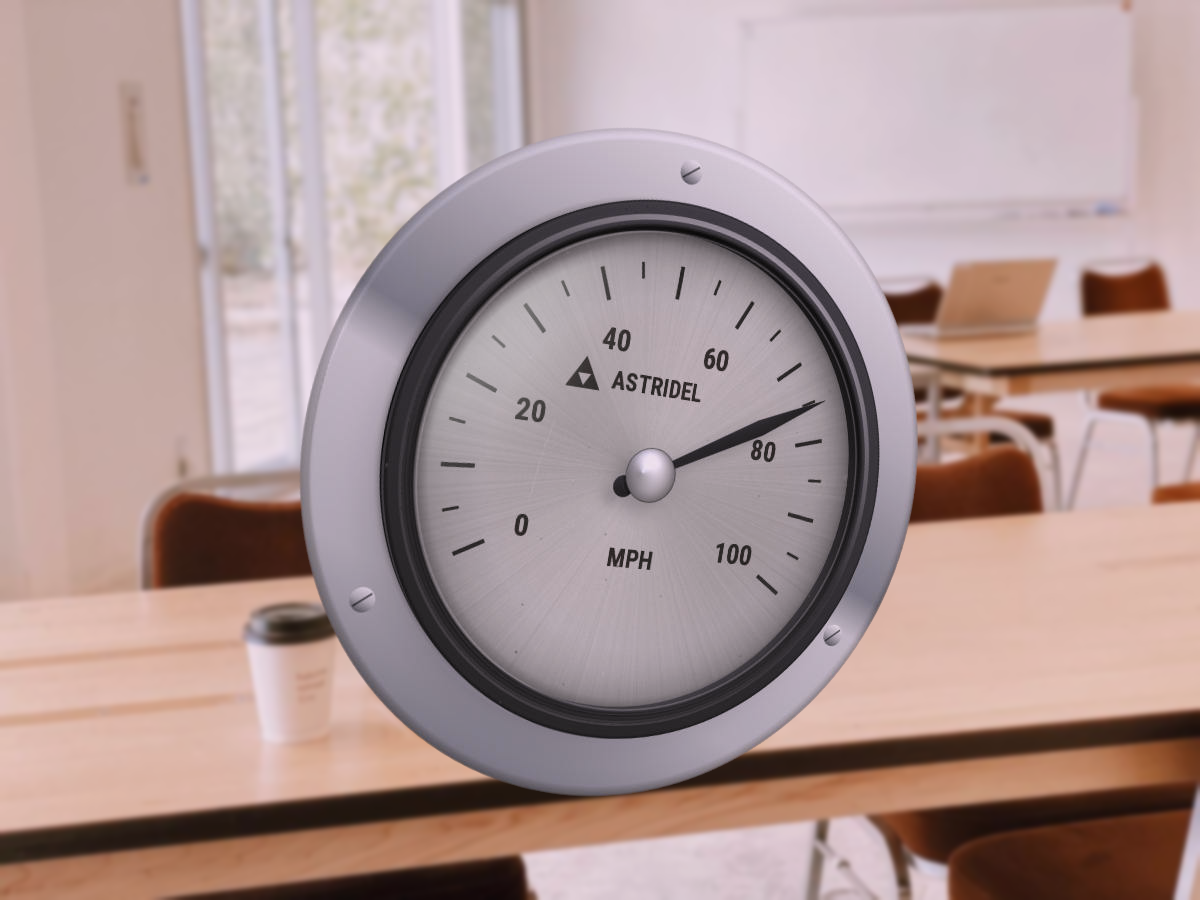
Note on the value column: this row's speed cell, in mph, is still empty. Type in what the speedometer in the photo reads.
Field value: 75 mph
